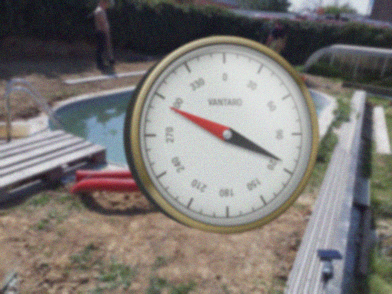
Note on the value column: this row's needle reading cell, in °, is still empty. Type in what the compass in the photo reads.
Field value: 295 °
